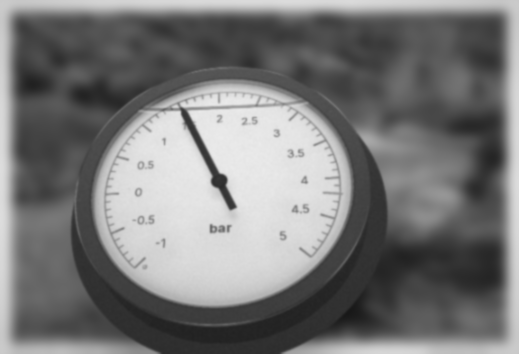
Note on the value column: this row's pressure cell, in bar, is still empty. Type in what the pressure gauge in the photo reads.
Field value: 1.5 bar
